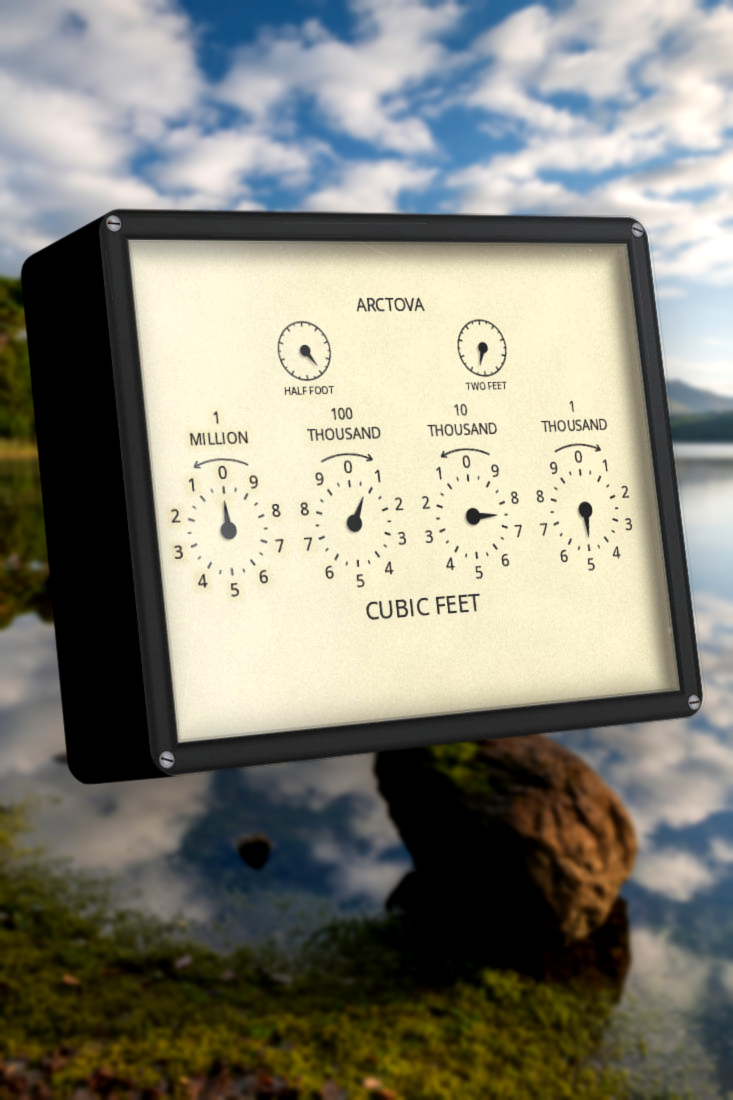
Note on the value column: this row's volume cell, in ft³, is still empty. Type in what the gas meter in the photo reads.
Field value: 7500 ft³
